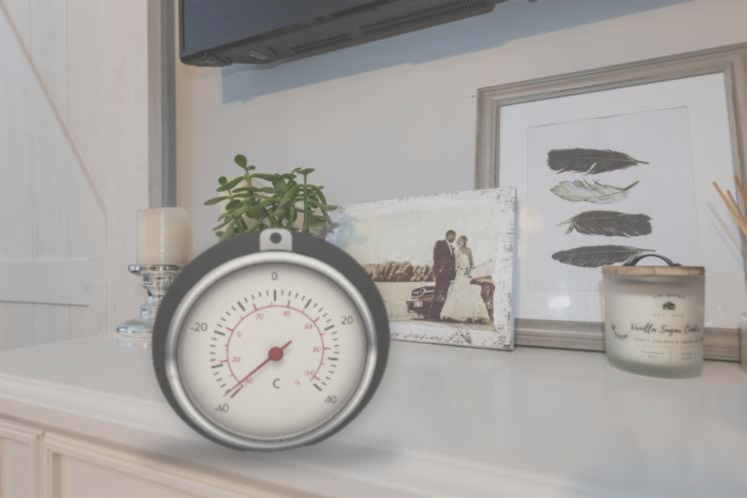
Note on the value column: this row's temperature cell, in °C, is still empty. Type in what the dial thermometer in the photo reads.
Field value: -38 °C
